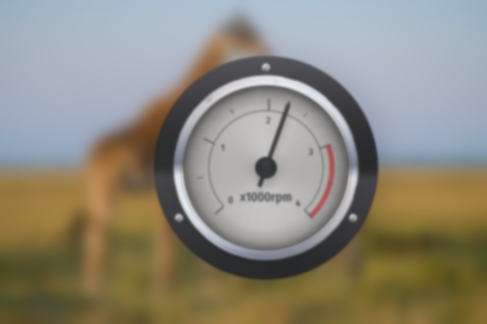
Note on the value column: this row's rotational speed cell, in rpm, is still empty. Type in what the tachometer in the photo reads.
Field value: 2250 rpm
